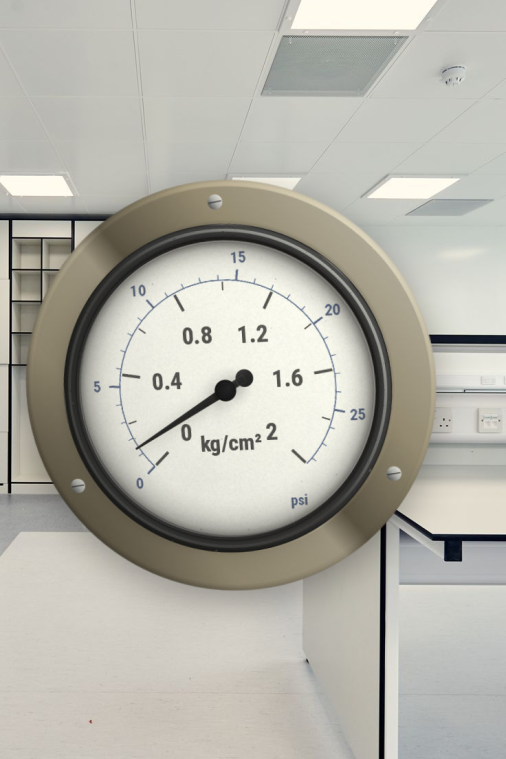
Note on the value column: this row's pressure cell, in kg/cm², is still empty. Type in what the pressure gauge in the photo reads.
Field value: 0.1 kg/cm²
